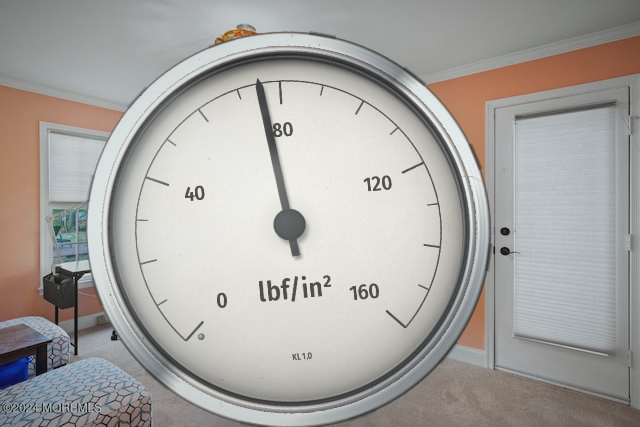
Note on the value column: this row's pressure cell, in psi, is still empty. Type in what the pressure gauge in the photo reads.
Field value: 75 psi
